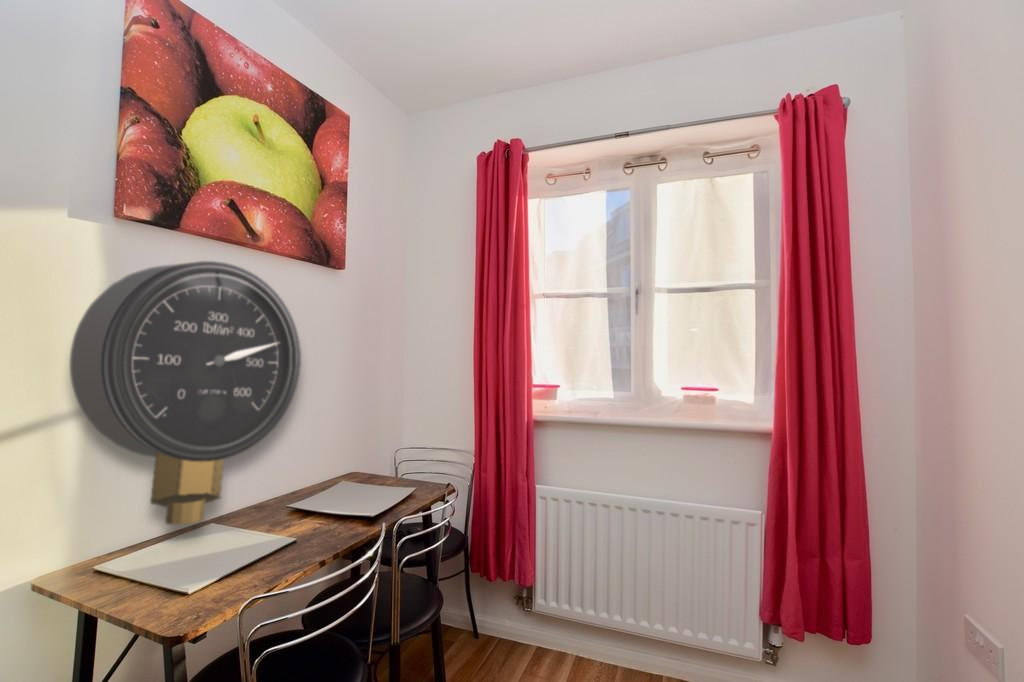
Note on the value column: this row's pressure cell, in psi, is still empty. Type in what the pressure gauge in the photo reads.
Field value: 460 psi
